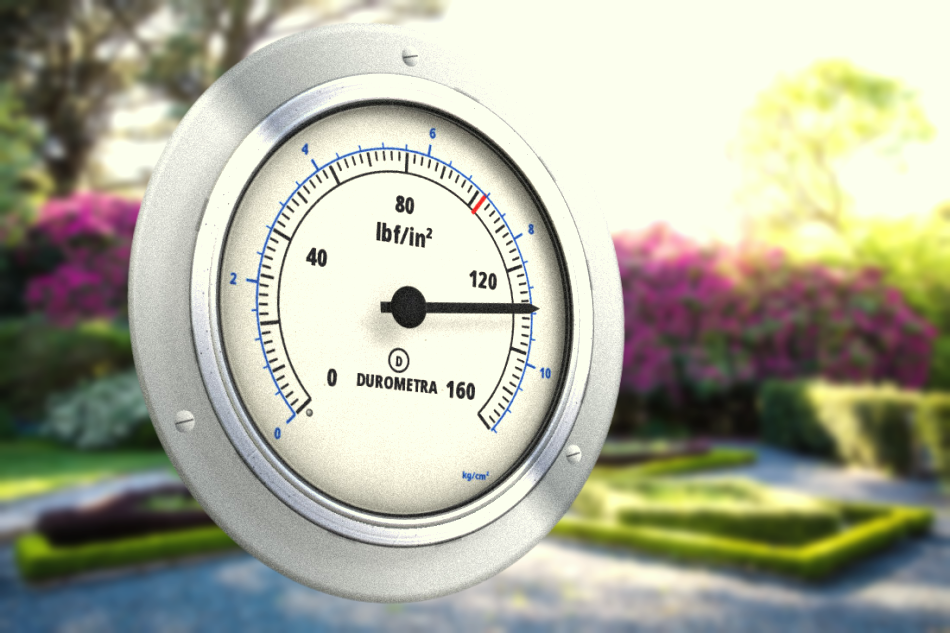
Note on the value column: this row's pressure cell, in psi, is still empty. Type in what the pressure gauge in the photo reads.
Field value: 130 psi
